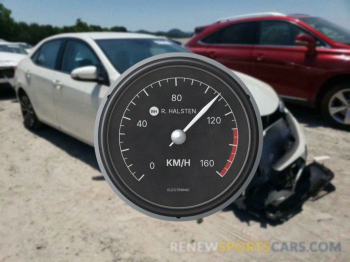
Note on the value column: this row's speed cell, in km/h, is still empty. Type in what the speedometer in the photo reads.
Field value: 107.5 km/h
